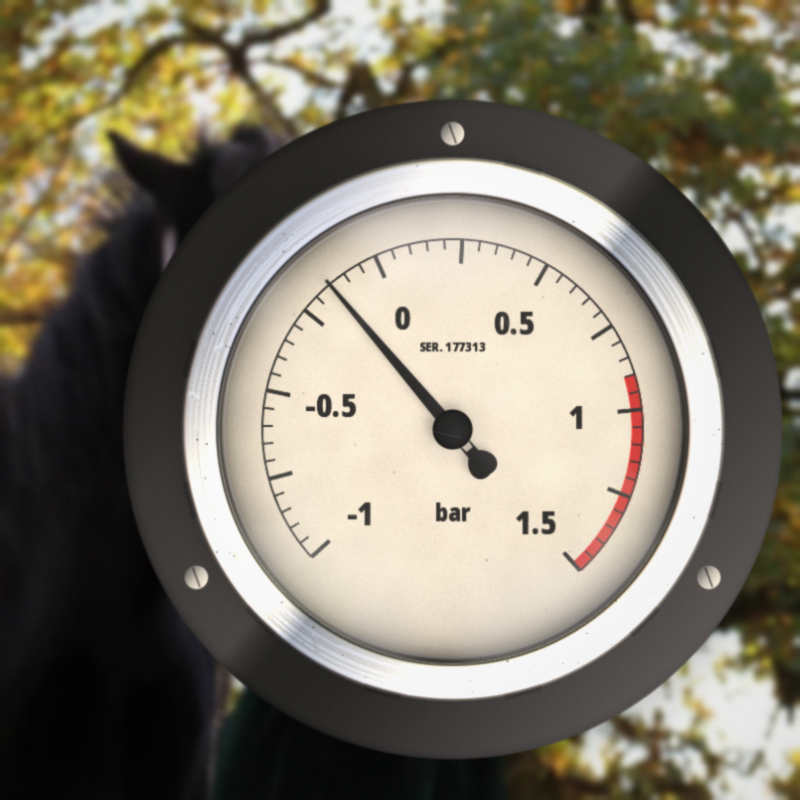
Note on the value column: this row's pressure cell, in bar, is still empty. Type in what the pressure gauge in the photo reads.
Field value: -0.15 bar
